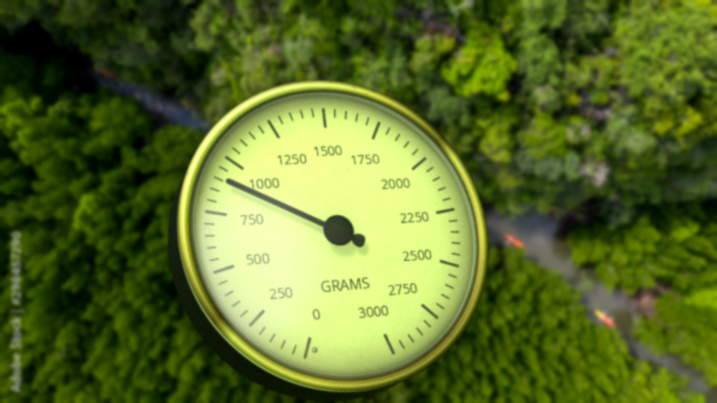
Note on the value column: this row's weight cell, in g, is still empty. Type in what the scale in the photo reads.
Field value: 900 g
